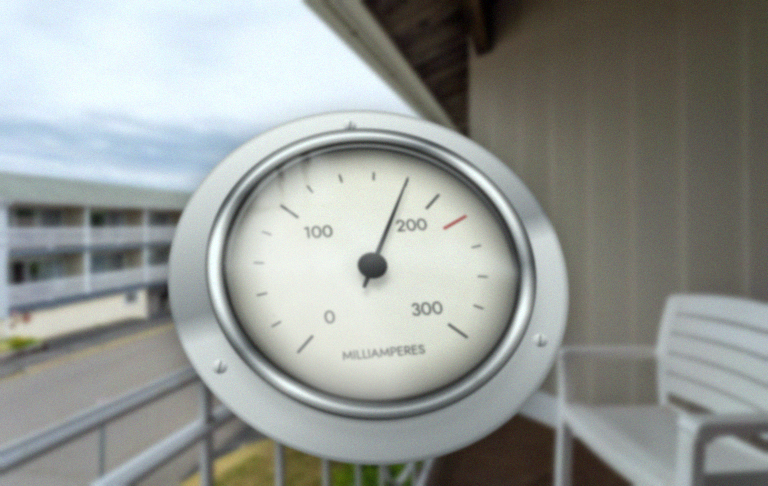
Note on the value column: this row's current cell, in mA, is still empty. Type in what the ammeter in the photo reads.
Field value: 180 mA
